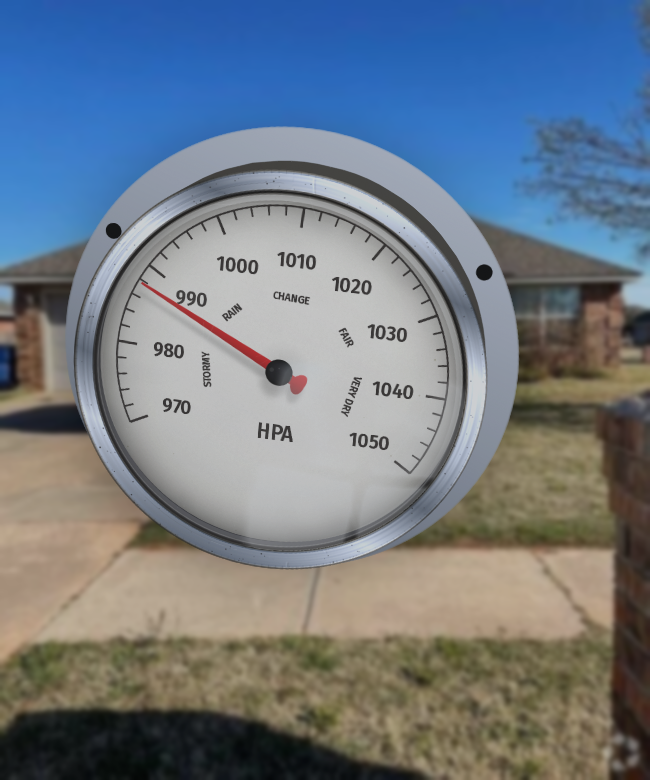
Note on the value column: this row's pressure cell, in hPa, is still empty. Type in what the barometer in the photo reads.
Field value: 988 hPa
